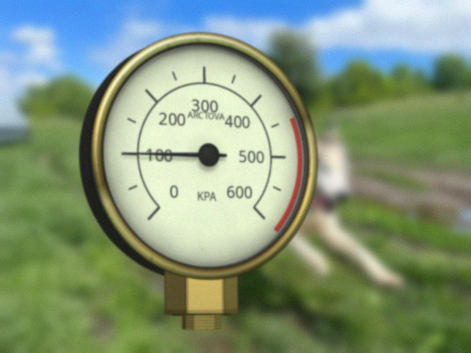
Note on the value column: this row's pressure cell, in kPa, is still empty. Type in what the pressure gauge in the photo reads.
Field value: 100 kPa
